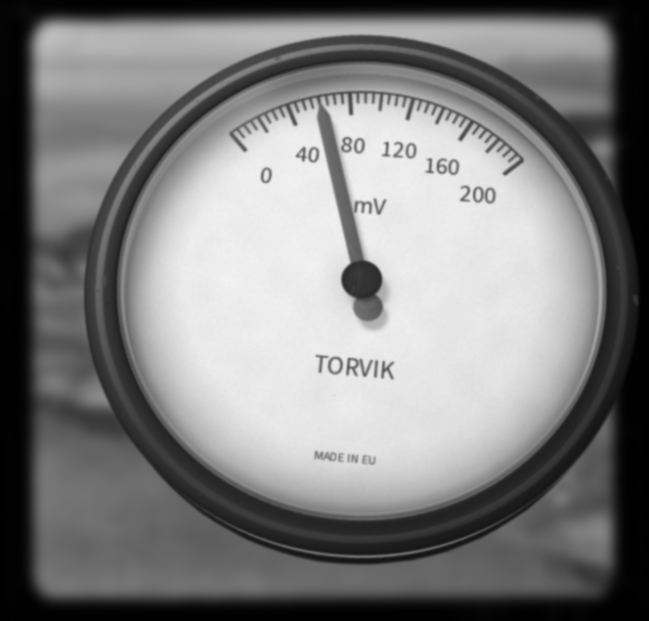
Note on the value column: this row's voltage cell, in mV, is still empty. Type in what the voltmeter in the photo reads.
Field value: 60 mV
